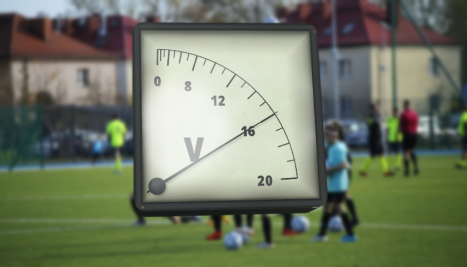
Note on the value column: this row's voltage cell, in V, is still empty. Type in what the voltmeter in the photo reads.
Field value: 16 V
